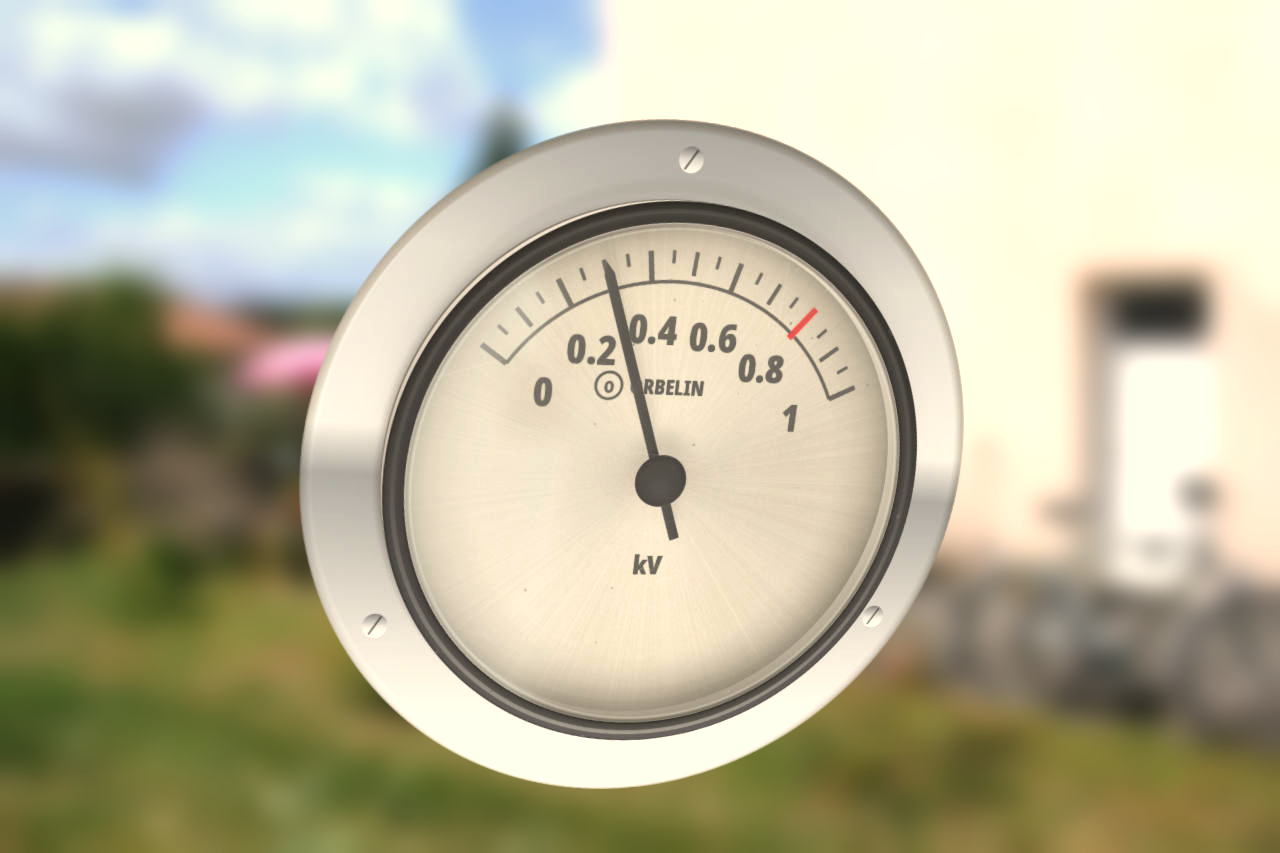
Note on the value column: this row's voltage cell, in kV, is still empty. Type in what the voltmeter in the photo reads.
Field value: 0.3 kV
